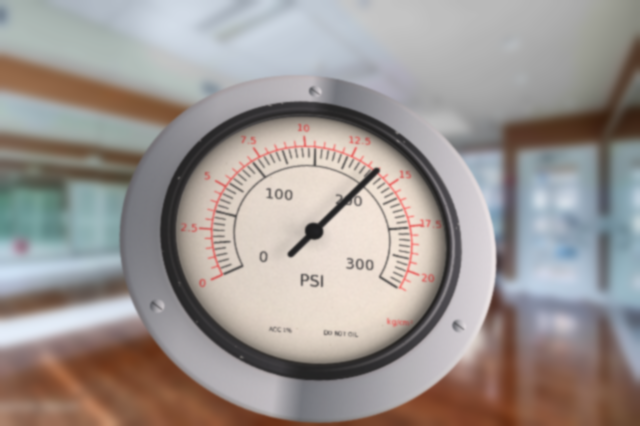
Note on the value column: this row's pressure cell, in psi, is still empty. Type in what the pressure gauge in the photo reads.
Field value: 200 psi
